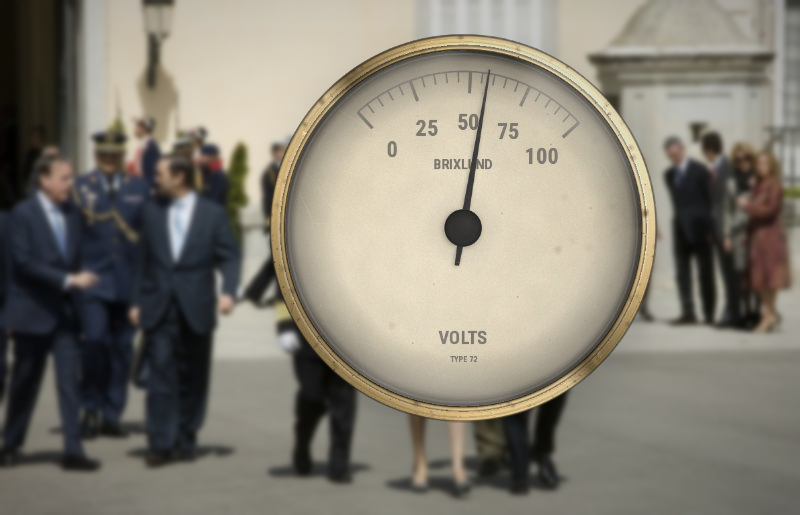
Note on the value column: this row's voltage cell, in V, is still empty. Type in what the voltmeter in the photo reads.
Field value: 57.5 V
